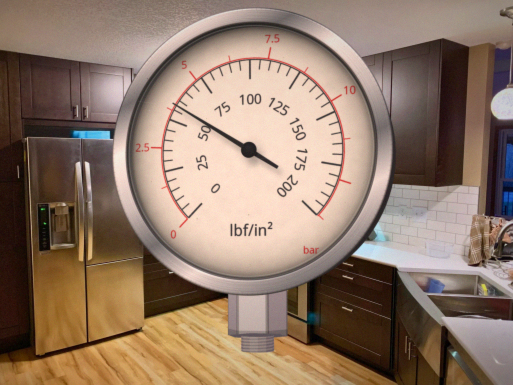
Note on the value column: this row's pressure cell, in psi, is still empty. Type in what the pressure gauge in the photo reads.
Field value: 57.5 psi
